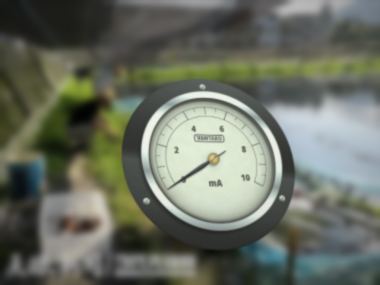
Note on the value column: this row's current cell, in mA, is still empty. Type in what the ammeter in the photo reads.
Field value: 0 mA
